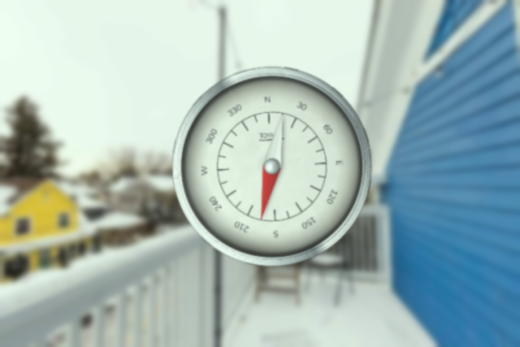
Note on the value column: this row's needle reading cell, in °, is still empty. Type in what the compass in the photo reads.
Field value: 195 °
